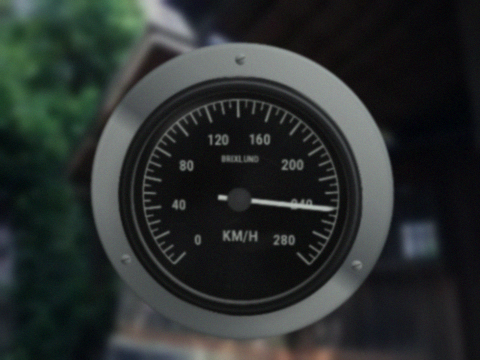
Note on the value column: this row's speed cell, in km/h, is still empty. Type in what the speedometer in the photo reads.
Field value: 240 km/h
